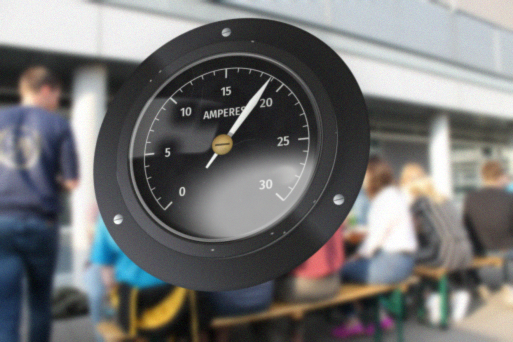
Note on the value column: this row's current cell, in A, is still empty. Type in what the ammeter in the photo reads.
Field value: 19 A
